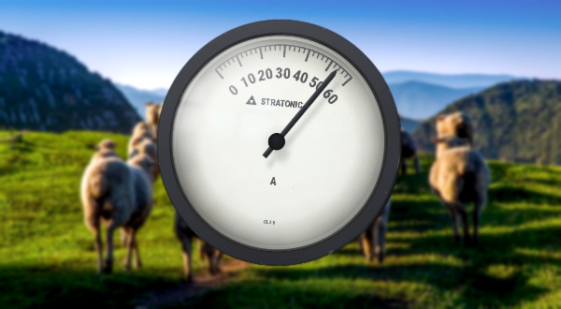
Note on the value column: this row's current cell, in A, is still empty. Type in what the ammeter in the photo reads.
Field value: 54 A
